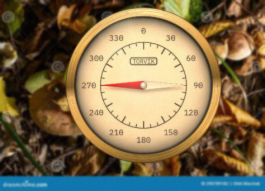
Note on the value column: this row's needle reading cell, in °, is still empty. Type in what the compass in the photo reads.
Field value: 270 °
